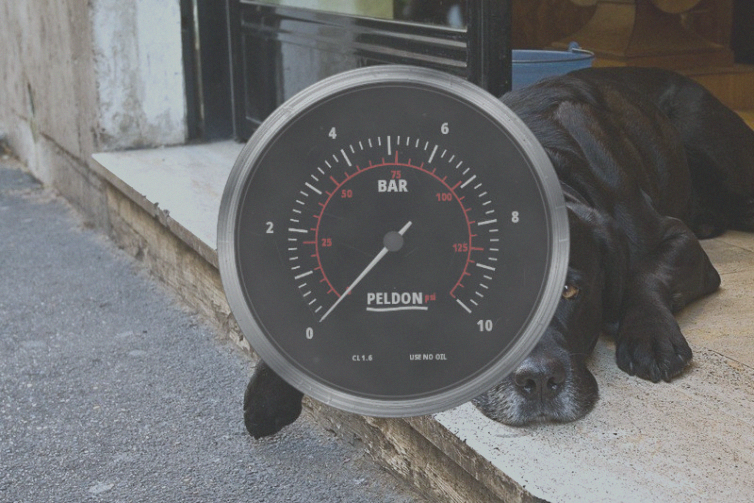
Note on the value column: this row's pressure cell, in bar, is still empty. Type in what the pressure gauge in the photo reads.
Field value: 0 bar
